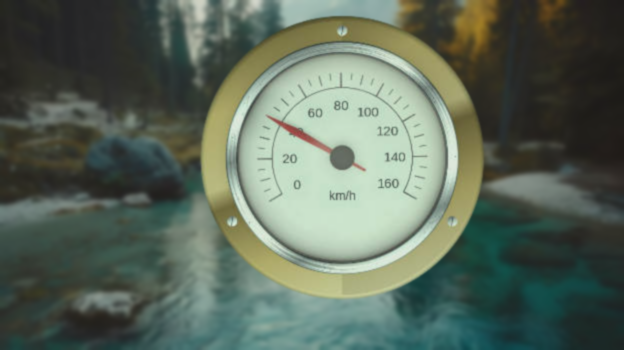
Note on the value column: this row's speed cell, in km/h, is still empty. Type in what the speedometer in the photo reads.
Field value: 40 km/h
